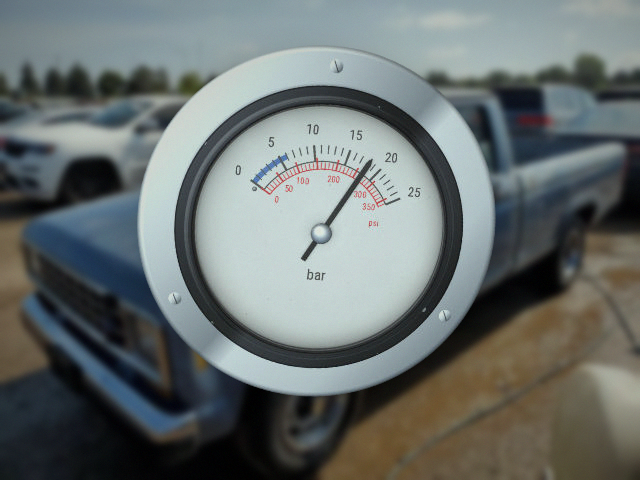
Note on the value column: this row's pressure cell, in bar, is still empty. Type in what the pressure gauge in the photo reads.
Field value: 18 bar
